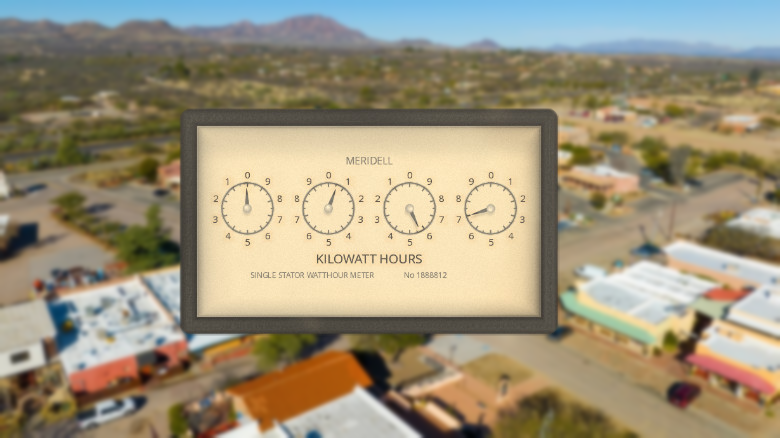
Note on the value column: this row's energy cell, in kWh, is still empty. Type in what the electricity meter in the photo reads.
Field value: 57 kWh
